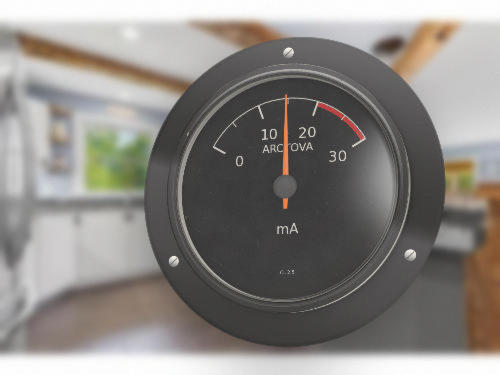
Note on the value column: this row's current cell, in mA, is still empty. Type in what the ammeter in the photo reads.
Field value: 15 mA
